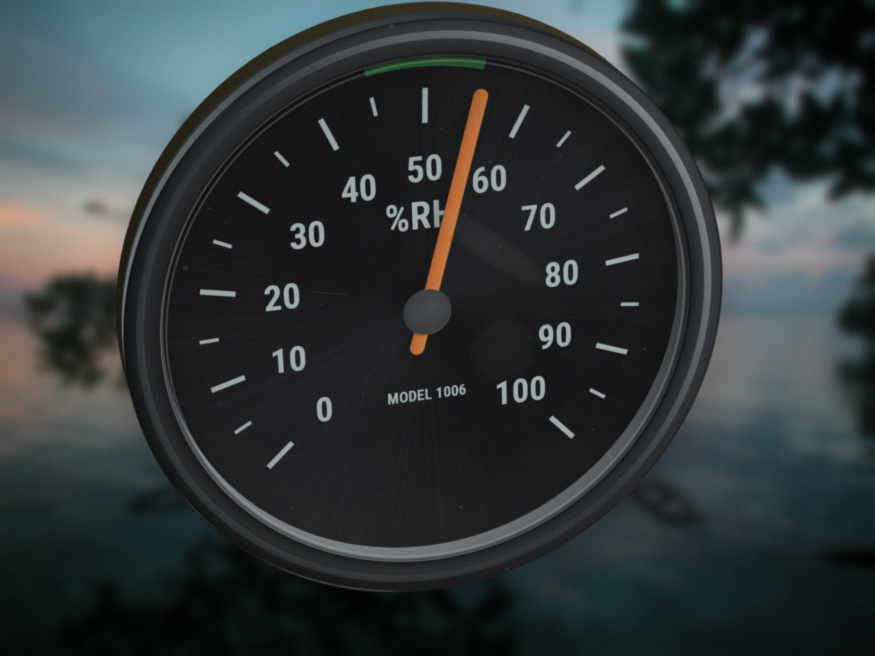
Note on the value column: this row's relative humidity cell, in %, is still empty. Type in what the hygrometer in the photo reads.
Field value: 55 %
